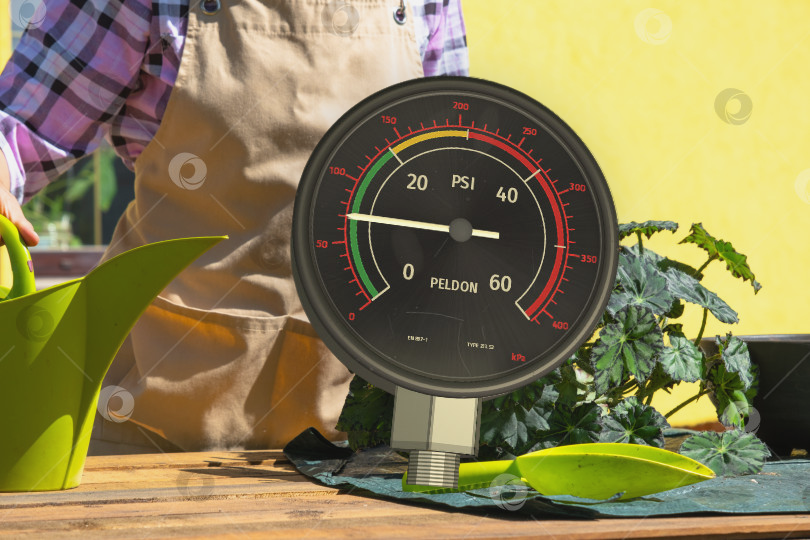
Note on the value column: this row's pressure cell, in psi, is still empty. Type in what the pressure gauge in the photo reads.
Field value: 10 psi
